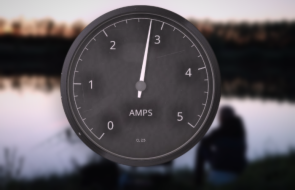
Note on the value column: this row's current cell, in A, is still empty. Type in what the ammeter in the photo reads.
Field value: 2.8 A
